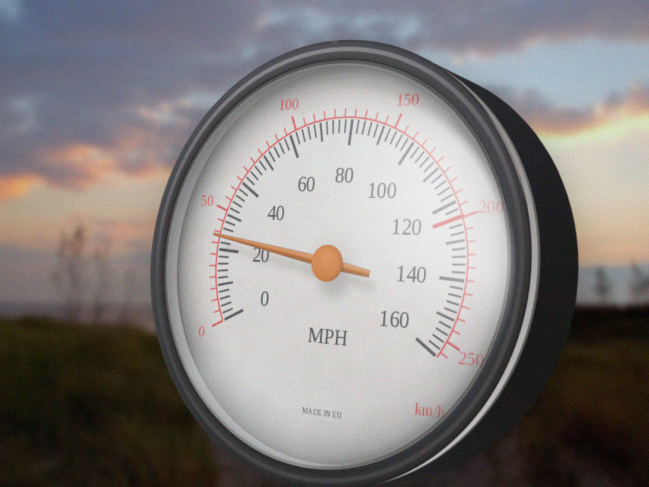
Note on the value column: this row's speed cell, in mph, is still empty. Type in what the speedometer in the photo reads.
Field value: 24 mph
